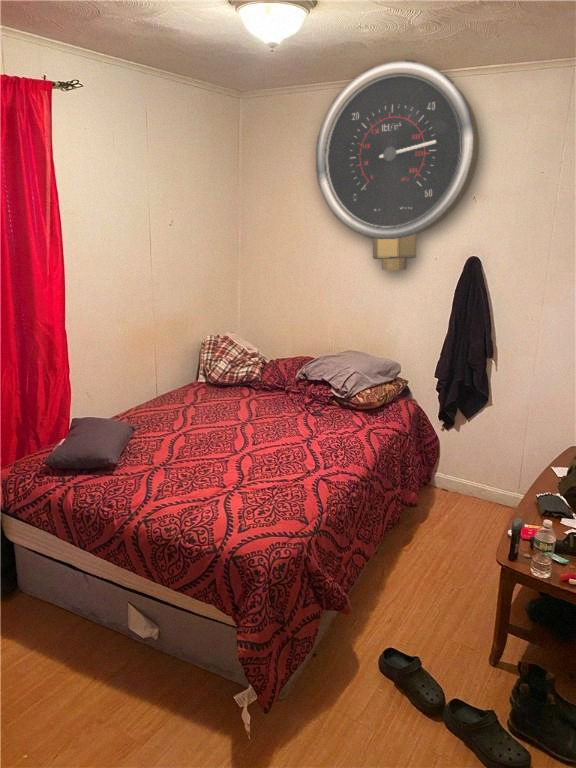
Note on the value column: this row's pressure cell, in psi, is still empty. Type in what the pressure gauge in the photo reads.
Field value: 48 psi
